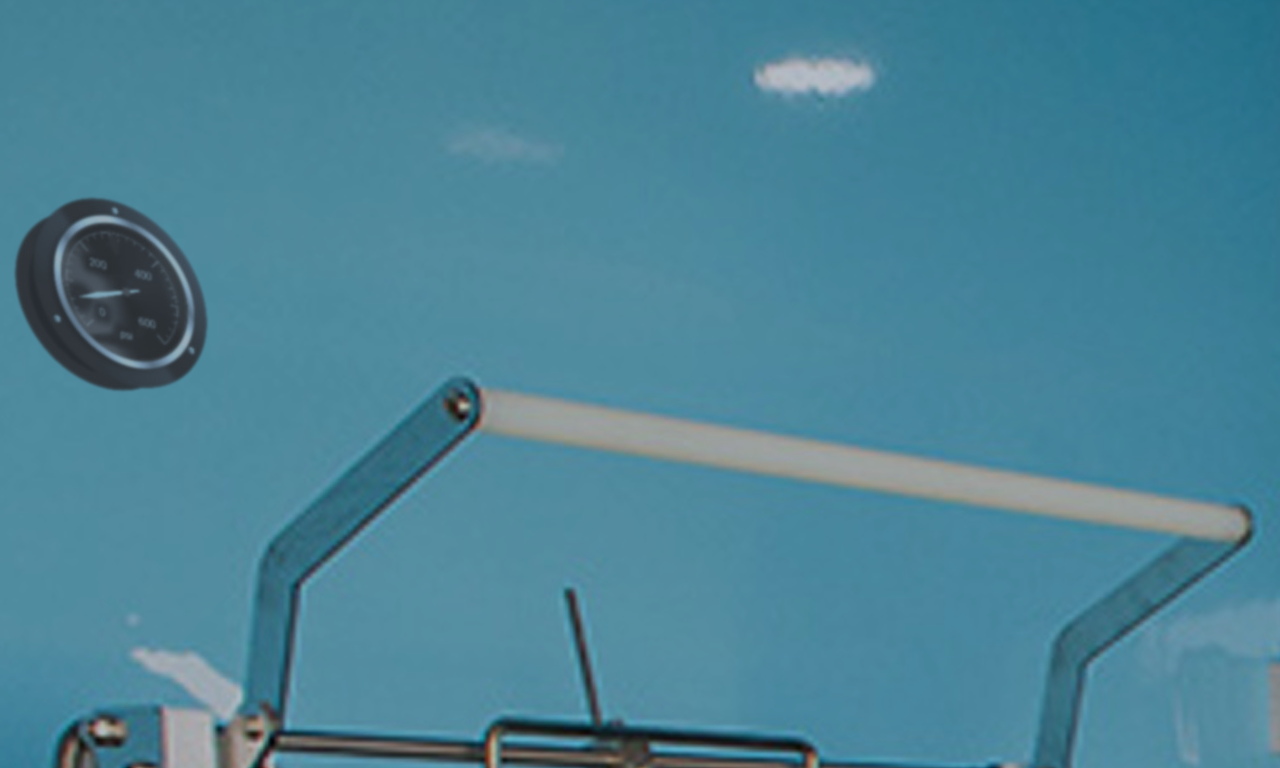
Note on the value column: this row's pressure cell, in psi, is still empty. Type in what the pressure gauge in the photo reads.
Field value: 60 psi
